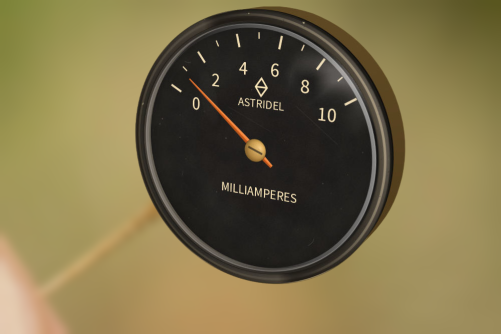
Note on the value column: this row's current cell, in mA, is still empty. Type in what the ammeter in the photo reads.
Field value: 1 mA
